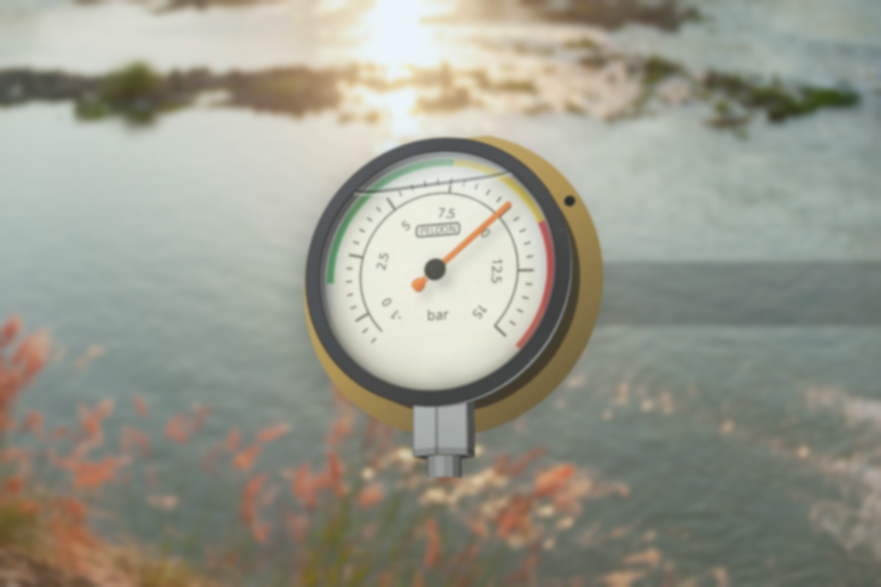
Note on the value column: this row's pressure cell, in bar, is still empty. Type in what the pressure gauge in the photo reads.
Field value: 10 bar
